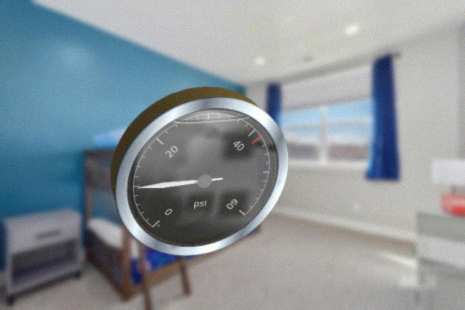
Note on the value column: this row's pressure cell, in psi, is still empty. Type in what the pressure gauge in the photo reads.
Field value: 10 psi
